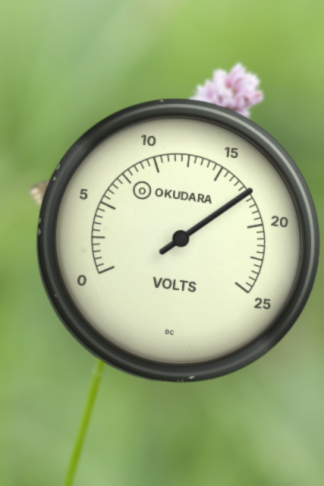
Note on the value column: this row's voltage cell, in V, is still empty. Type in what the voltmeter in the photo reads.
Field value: 17.5 V
